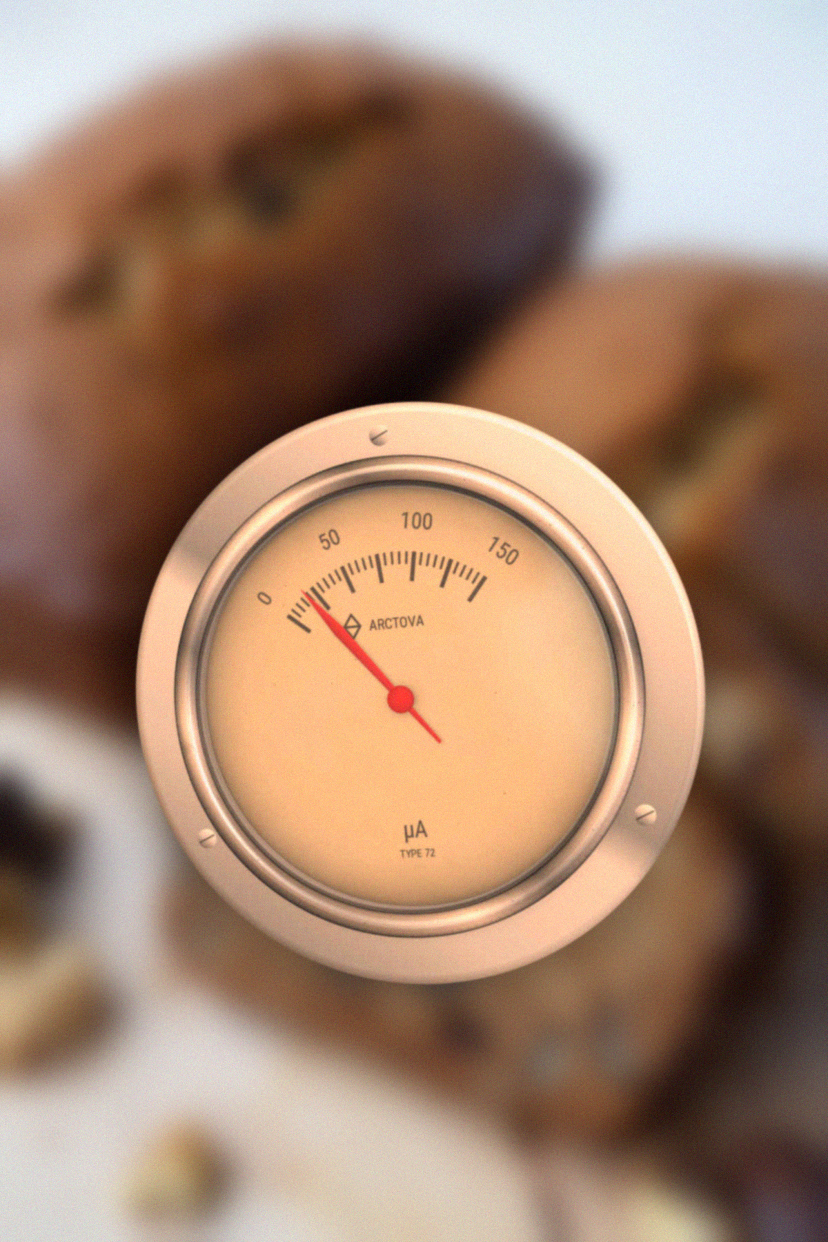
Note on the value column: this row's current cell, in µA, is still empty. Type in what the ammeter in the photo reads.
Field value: 20 µA
